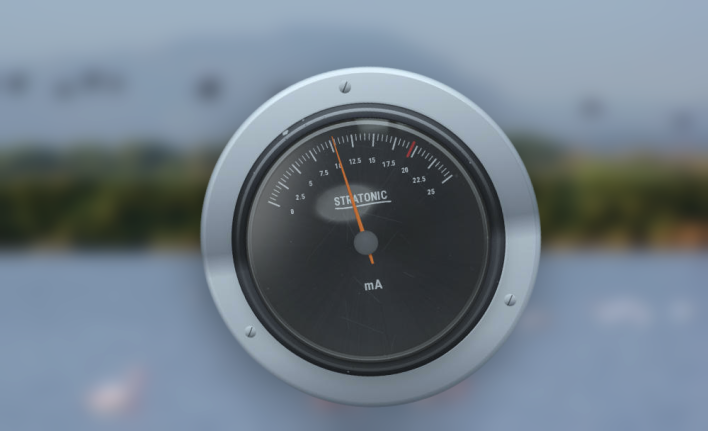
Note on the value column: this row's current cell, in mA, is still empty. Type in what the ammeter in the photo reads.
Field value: 10.5 mA
